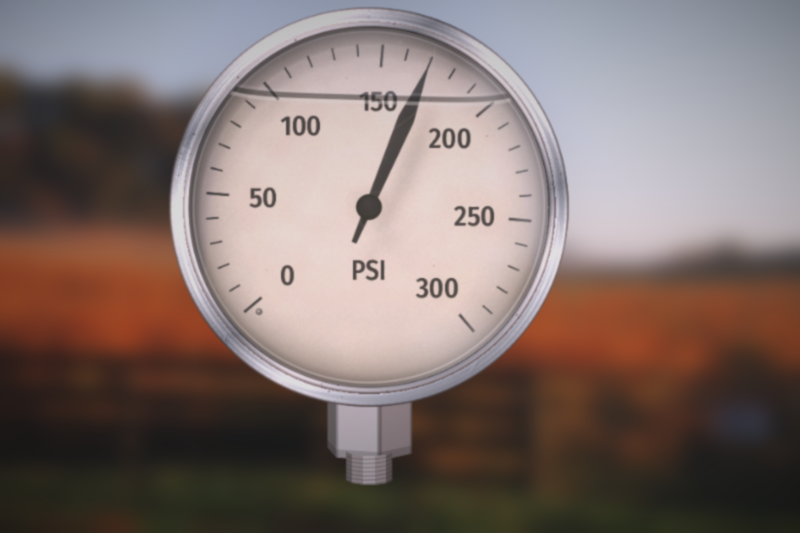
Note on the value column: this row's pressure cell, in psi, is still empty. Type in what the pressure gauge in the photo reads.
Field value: 170 psi
